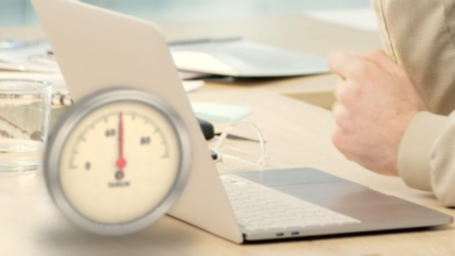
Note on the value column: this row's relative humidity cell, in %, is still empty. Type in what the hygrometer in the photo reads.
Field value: 50 %
